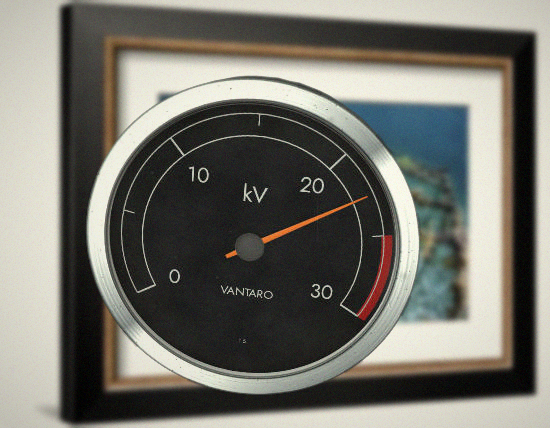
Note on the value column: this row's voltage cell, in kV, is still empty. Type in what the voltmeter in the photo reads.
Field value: 22.5 kV
